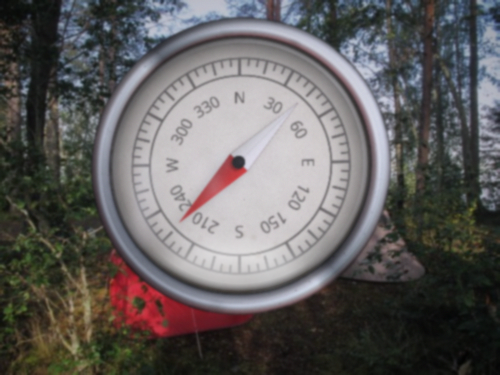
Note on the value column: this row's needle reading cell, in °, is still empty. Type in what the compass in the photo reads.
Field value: 225 °
